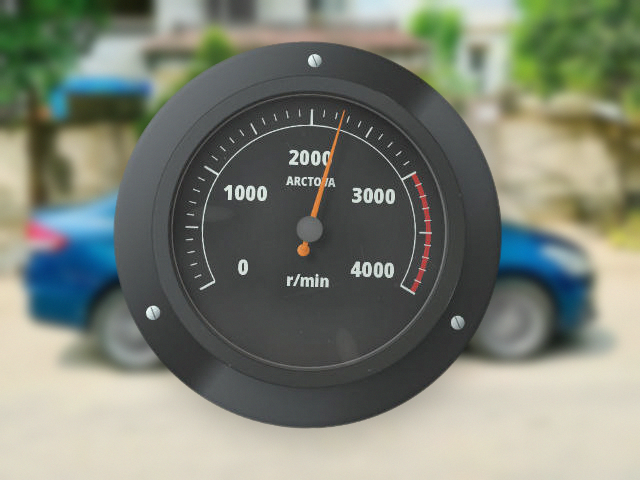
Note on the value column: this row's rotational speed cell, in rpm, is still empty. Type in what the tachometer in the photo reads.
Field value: 2250 rpm
